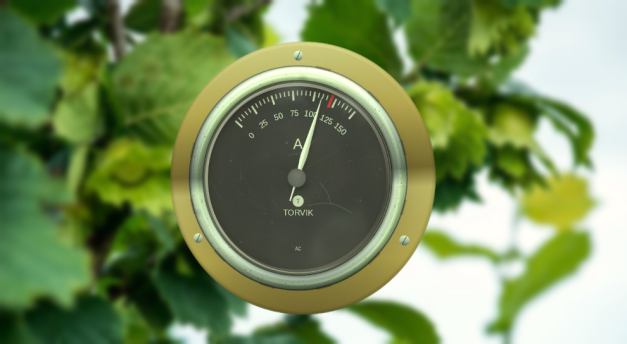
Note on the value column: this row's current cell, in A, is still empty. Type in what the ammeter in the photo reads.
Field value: 110 A
